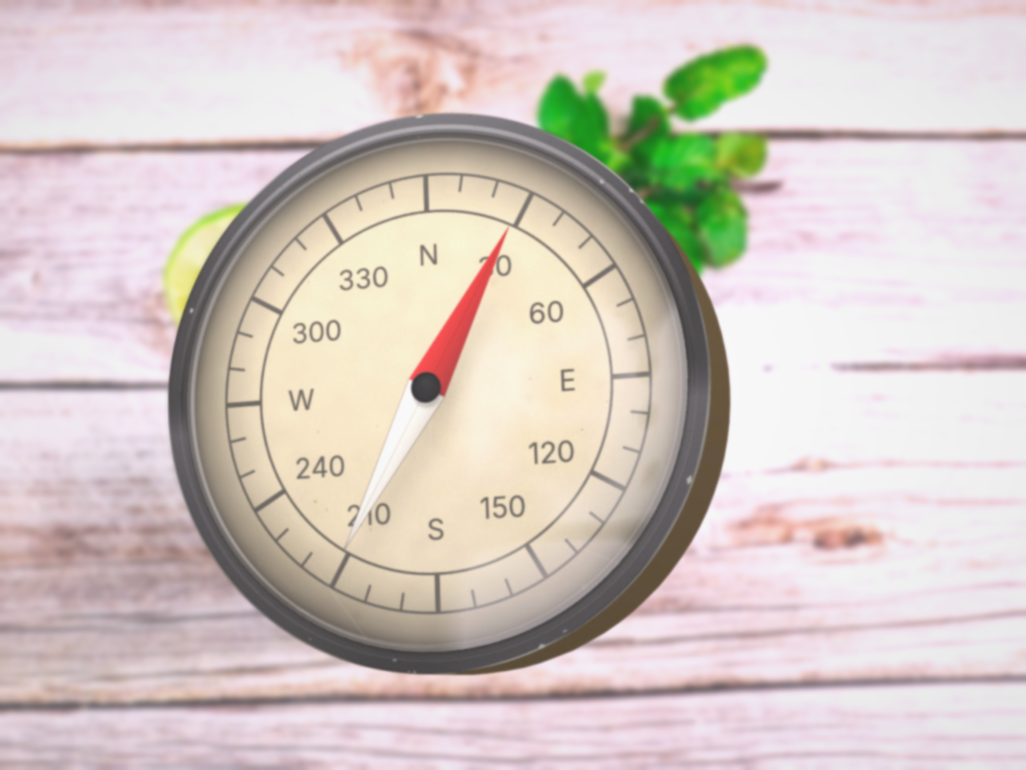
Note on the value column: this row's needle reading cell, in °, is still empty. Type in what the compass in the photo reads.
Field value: 30 °
